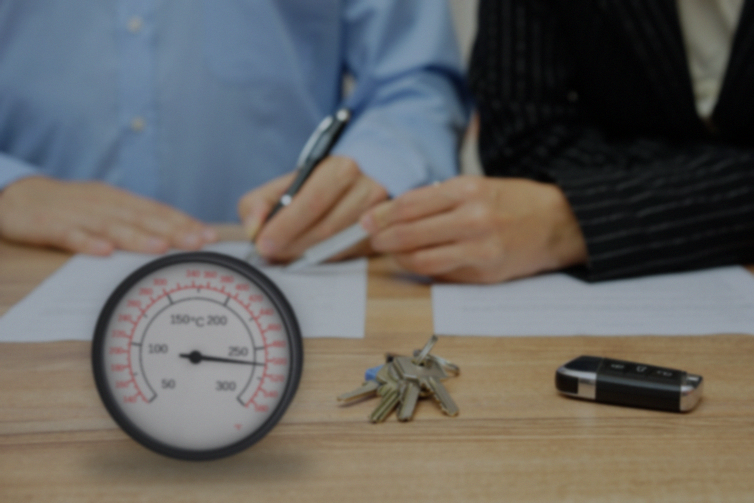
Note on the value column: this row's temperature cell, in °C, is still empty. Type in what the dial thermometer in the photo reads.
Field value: 262.5 °C
